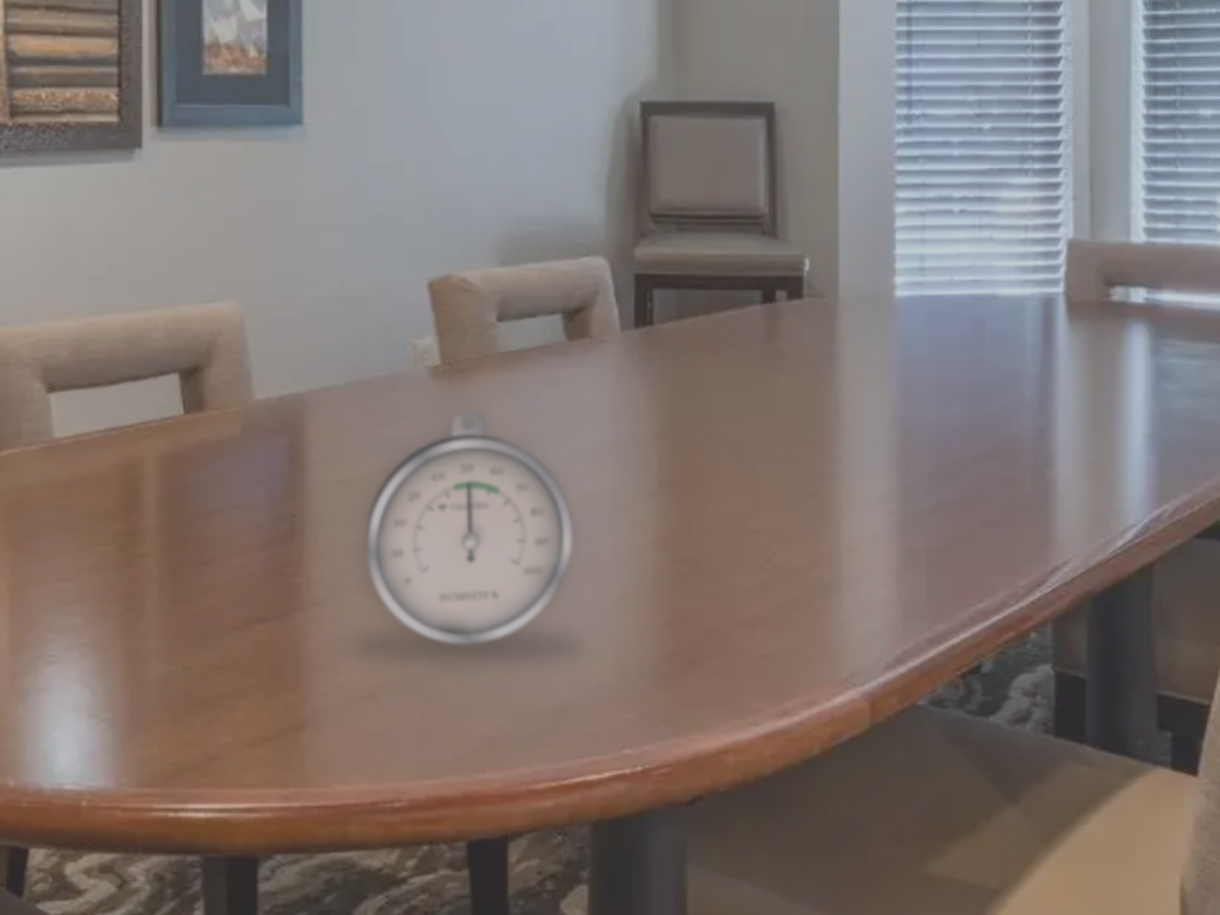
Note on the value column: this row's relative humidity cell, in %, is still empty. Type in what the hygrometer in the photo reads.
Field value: 50 %
